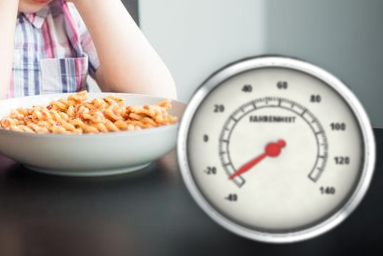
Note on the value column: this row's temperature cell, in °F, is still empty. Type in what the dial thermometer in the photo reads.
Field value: -30 °F
